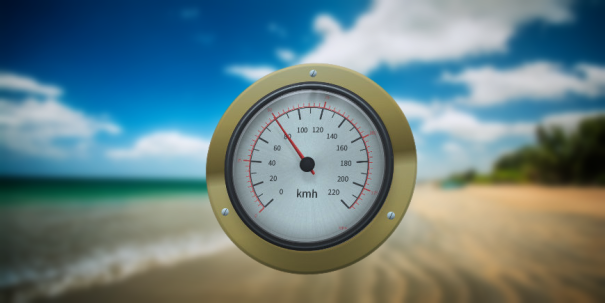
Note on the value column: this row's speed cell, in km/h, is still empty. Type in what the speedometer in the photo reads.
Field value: 80 km/h
